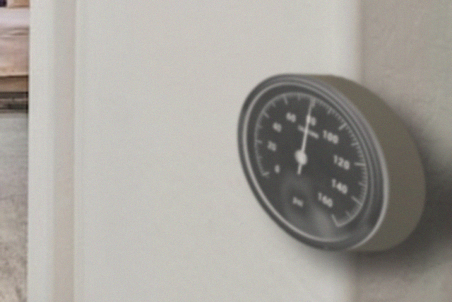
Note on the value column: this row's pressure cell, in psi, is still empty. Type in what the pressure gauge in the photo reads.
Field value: 80 psi
